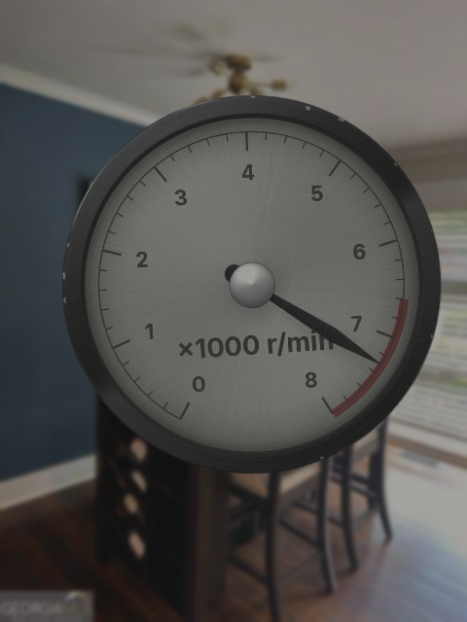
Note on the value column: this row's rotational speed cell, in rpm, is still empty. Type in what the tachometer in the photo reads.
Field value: 7300 rpm
